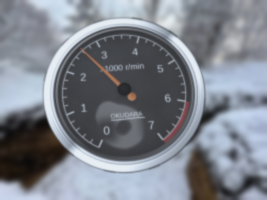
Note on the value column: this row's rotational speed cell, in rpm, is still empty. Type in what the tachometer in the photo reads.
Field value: 2600 rpm
